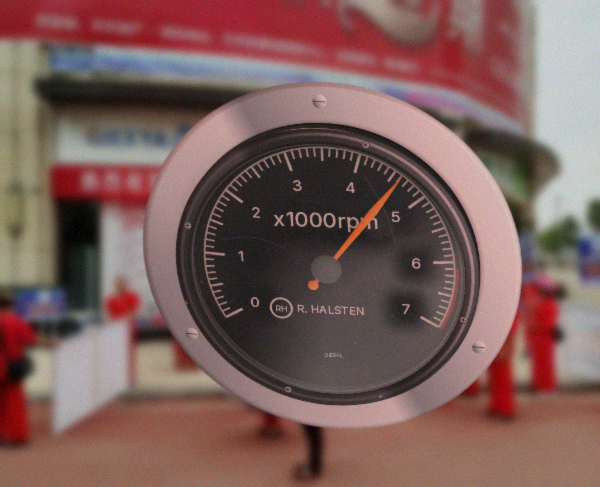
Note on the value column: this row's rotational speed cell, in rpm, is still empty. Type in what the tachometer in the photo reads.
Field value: 4600 rpm
